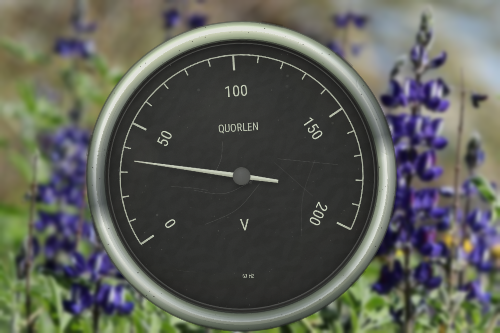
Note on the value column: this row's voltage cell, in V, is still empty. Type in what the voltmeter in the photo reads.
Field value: 35 V
